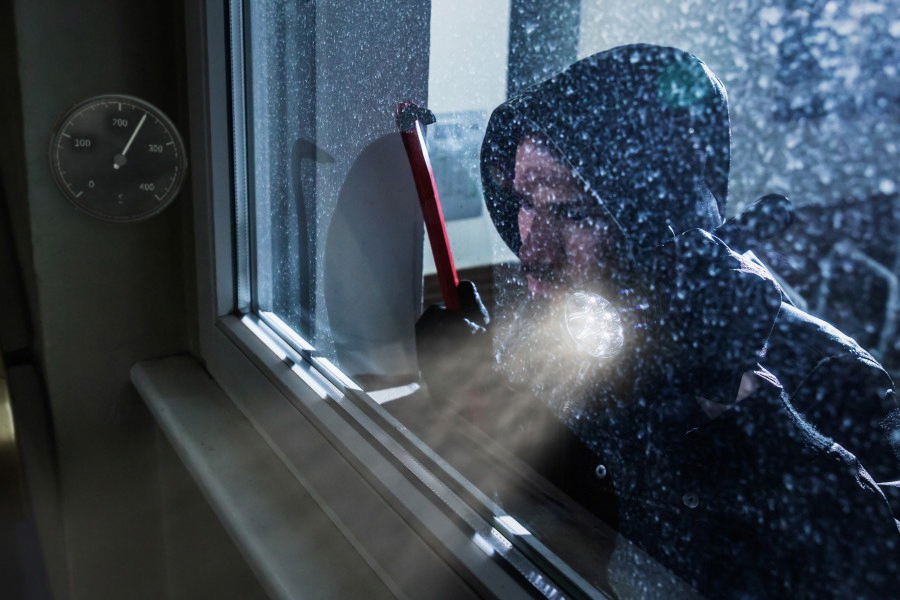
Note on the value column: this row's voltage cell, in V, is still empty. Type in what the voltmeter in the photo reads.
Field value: 240 V
